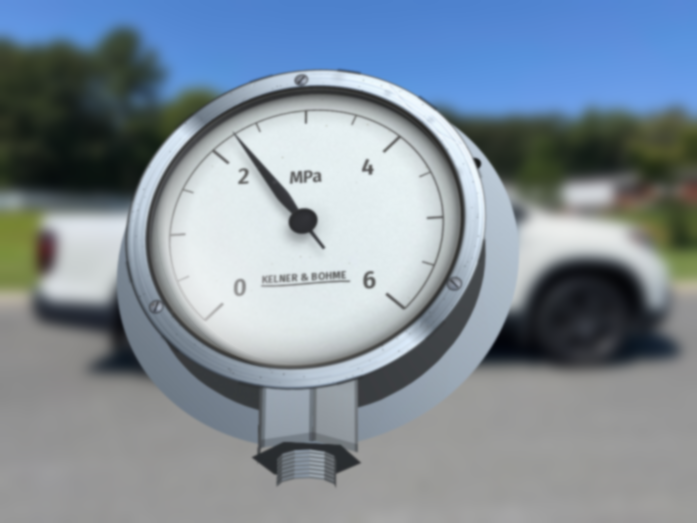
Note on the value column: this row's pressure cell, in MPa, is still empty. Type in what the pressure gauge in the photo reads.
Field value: 2.25 MPa
